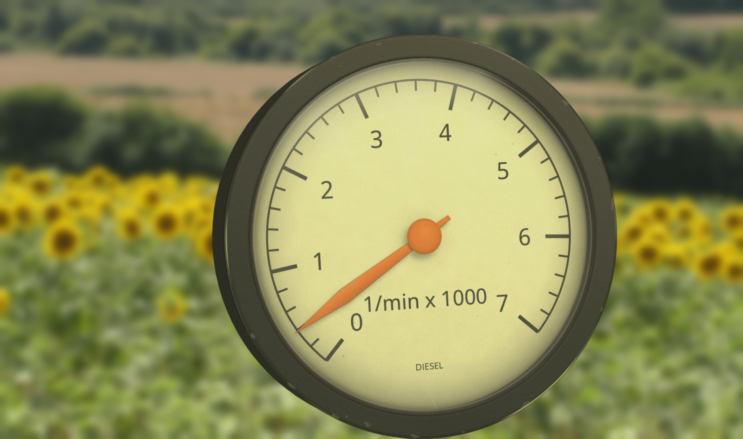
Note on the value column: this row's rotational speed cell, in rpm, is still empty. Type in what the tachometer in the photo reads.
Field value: 400 rpm
